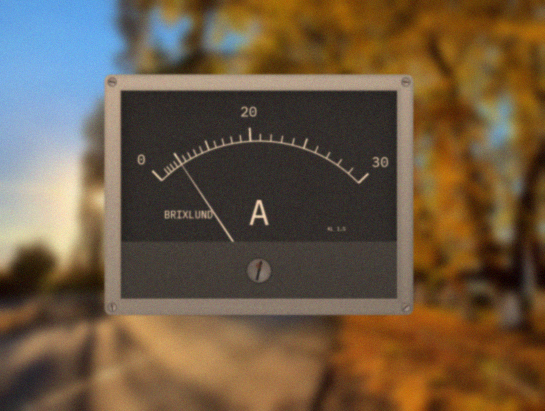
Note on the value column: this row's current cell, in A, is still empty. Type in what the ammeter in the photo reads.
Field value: 10 A
